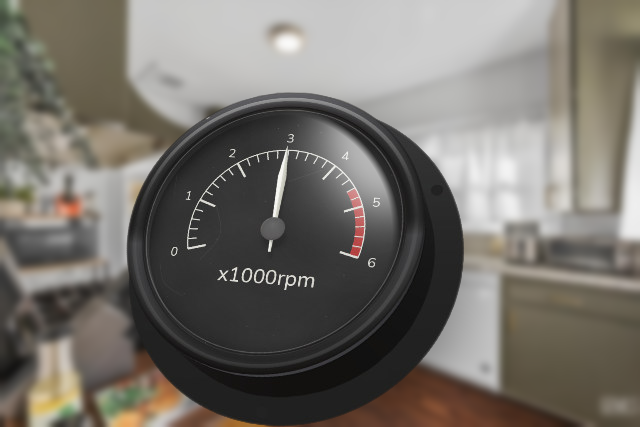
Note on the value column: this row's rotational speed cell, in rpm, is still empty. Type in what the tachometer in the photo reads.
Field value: 3000 rpm
